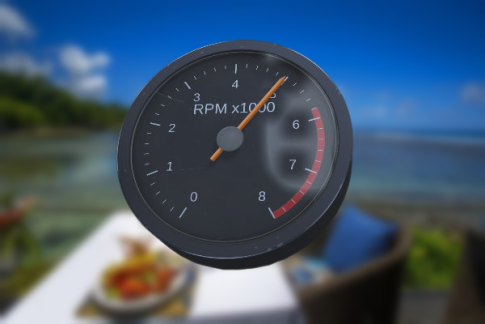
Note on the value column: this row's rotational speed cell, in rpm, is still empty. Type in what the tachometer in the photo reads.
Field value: 5000 rpm
